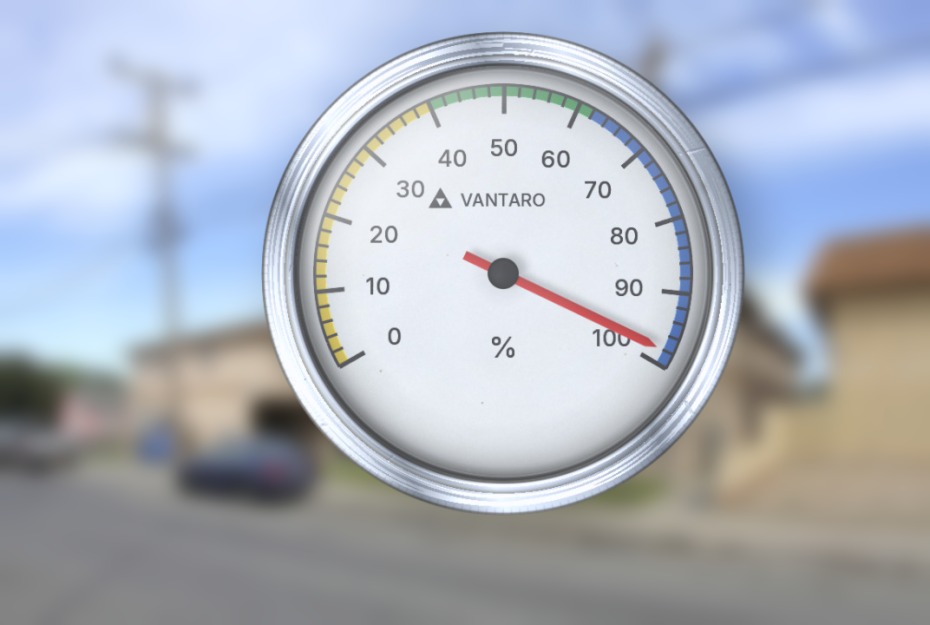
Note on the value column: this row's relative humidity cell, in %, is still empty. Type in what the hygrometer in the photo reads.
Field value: 98 %
